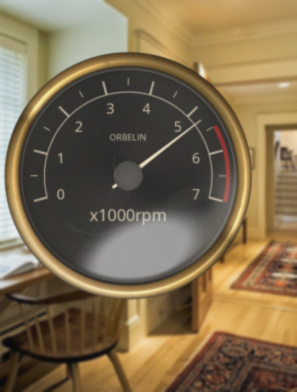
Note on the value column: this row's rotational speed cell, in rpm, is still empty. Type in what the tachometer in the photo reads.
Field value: 5250 rpm
